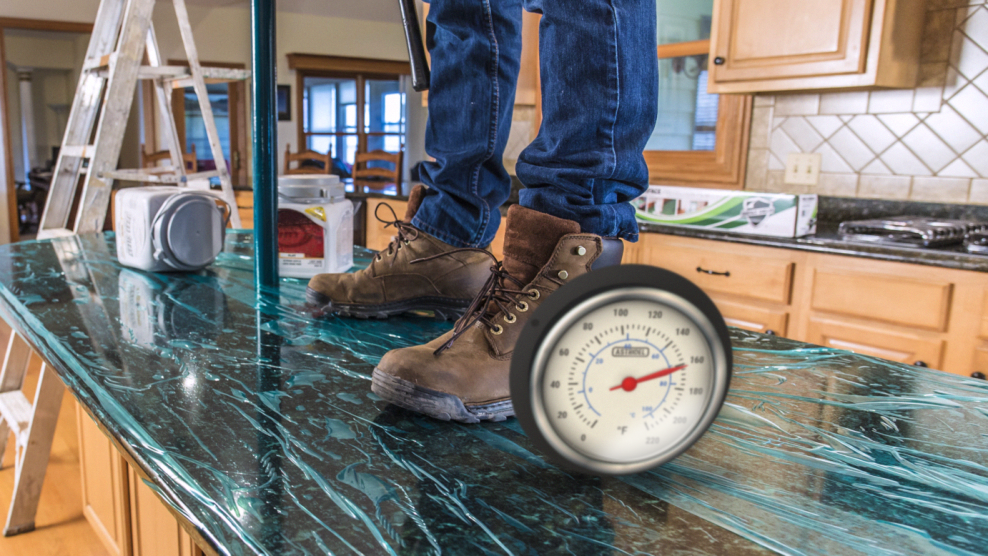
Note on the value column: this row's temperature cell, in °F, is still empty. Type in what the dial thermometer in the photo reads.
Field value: 160 °F
